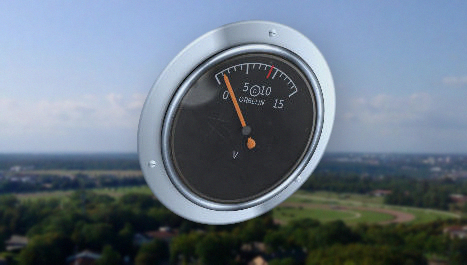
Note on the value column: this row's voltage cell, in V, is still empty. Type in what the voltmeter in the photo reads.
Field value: 1 V
